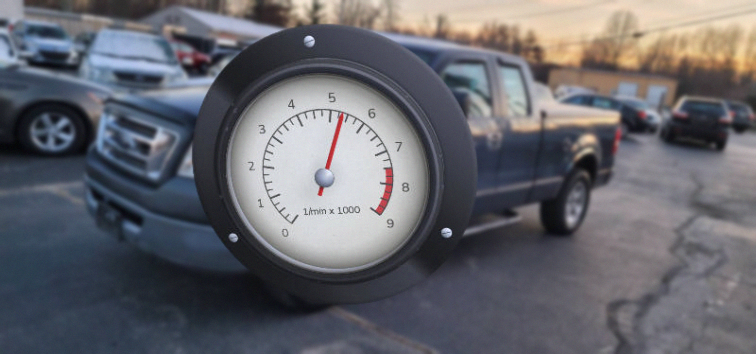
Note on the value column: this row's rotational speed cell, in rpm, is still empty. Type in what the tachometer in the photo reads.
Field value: 5375 rpm
